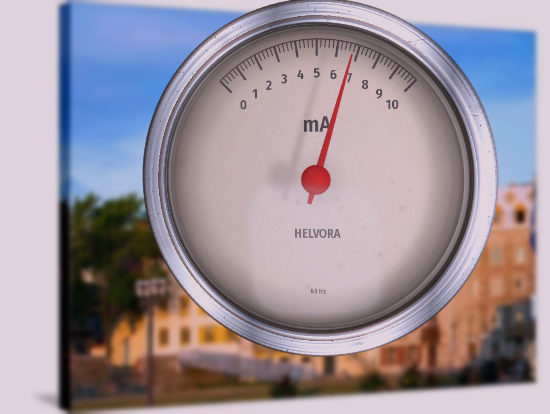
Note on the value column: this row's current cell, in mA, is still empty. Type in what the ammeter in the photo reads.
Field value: 6.8 mA
